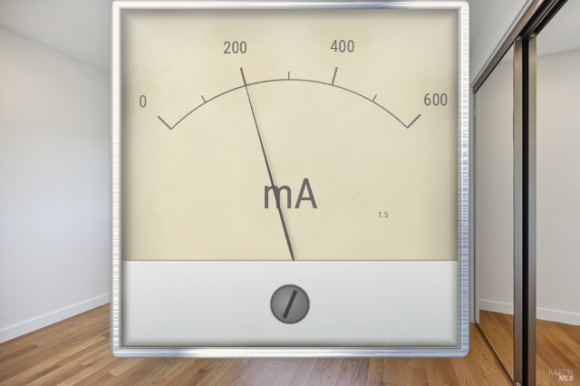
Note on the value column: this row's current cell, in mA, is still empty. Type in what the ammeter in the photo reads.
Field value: 200 mA
